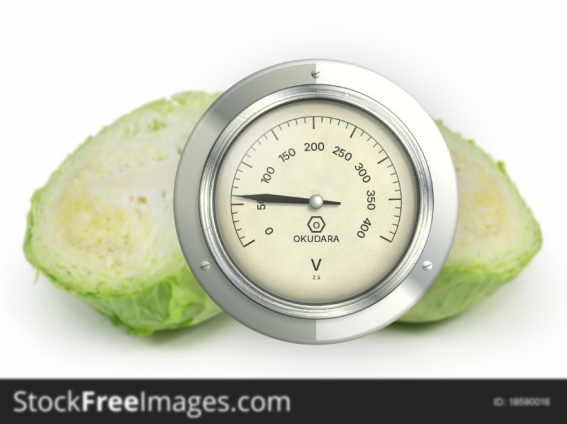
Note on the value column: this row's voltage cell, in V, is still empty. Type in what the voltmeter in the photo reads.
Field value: 60 V
